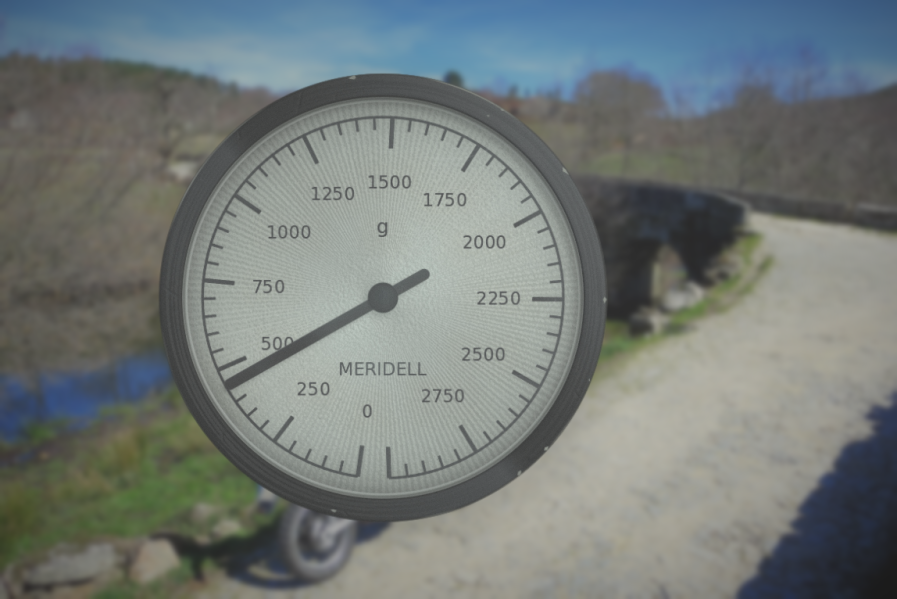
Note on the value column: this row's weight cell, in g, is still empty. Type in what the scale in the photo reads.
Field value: 450 g
